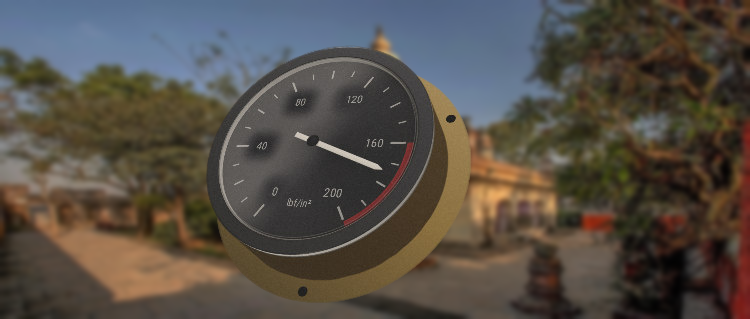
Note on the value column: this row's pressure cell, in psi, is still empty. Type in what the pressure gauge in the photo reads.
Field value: 175 psi
